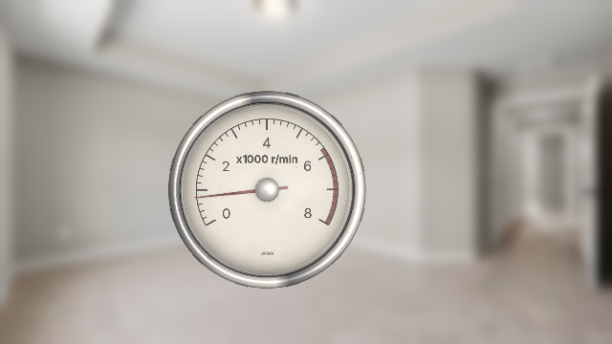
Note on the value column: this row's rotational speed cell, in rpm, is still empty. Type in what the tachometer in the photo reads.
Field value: 800 rpm
